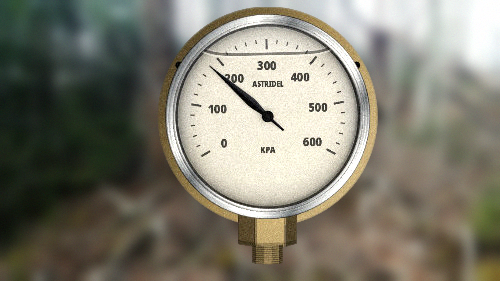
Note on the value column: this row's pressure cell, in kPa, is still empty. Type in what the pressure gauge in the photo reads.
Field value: 180 kPa
